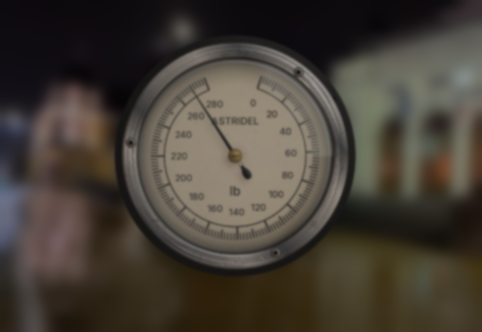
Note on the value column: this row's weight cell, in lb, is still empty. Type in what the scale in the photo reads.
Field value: 270 lb
